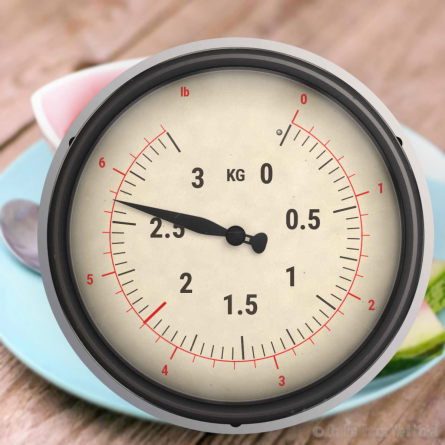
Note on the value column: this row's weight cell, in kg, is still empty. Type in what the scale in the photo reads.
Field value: 2.6 kg
